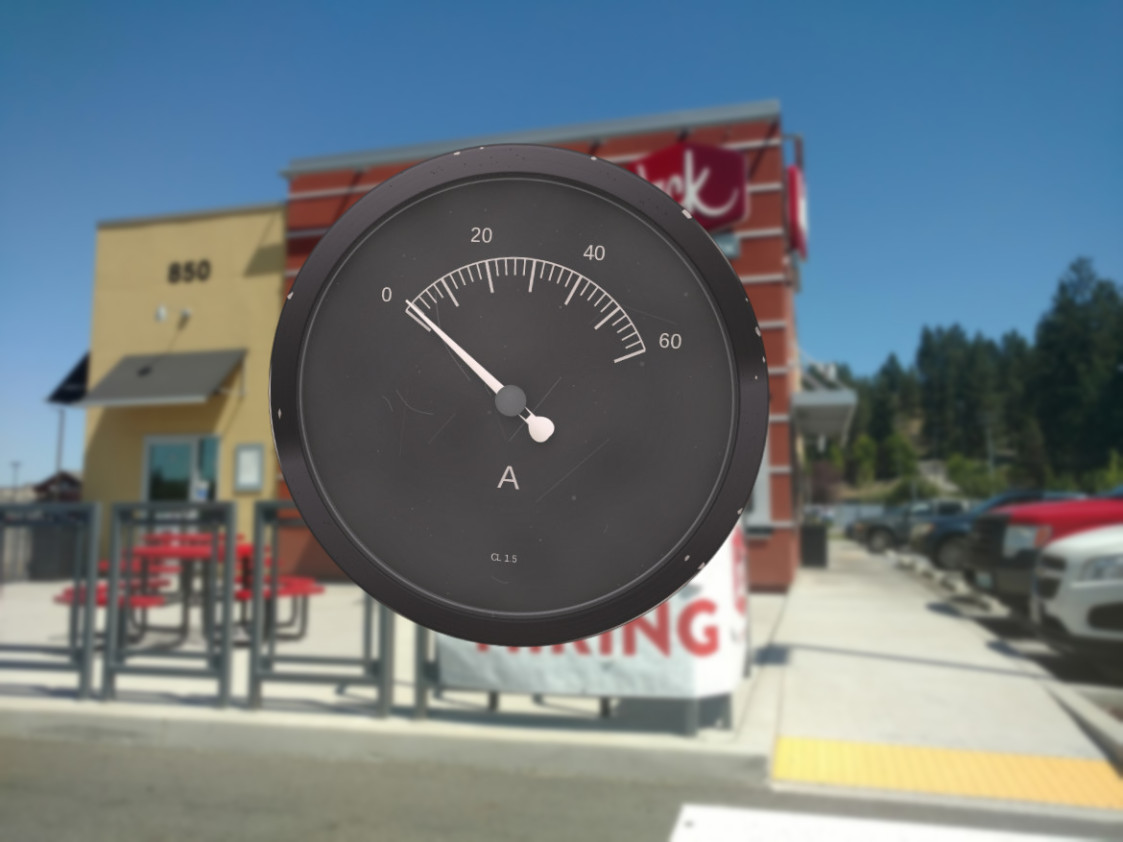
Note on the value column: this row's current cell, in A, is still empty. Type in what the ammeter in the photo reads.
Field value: 2 A
